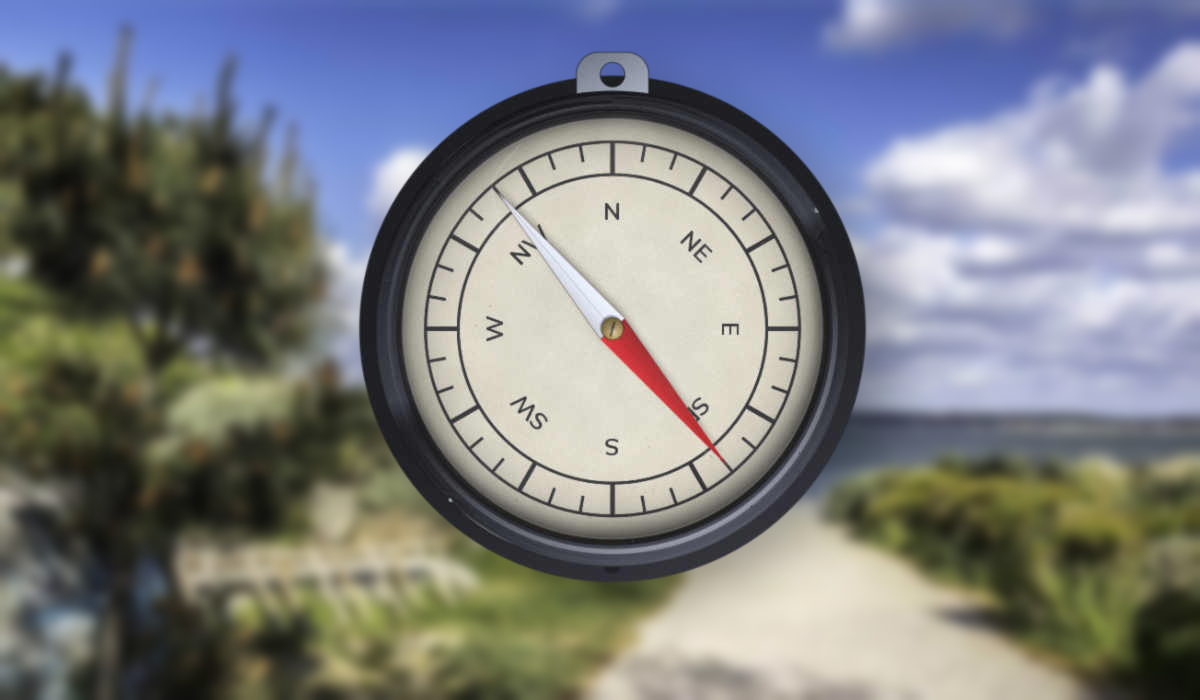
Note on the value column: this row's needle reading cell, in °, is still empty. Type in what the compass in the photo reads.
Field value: 140 °
